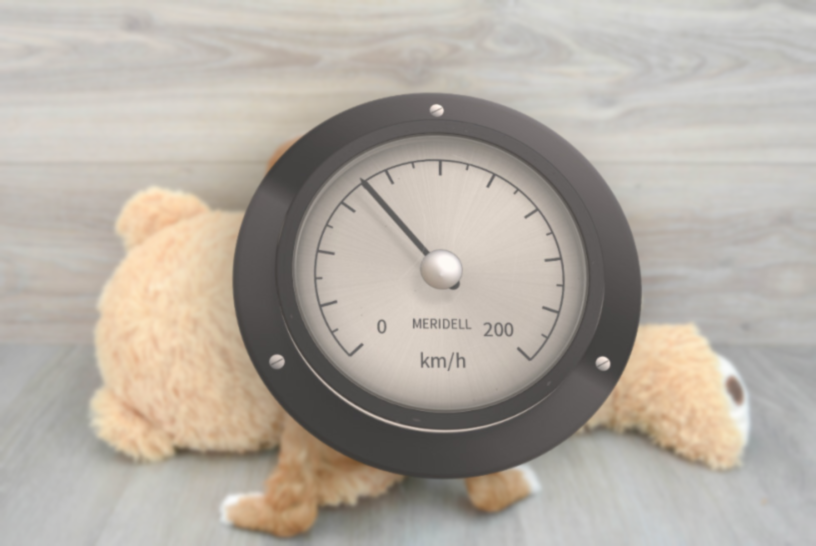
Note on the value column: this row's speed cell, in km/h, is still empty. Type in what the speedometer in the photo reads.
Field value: 70 km/h
